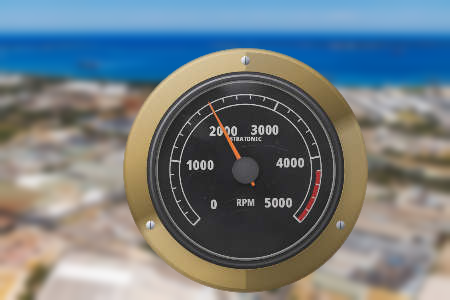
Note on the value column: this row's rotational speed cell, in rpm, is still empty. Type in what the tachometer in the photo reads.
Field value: 2000 rpm
